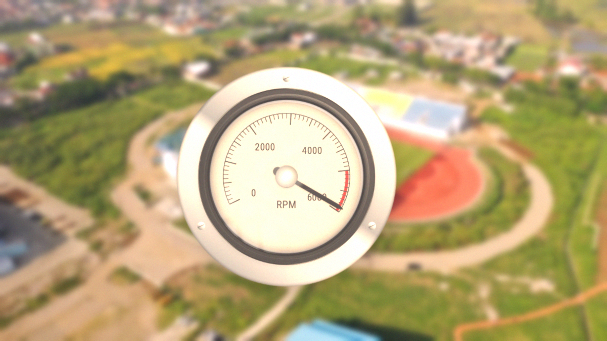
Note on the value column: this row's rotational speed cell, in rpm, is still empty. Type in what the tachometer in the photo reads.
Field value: 5900 rpm
